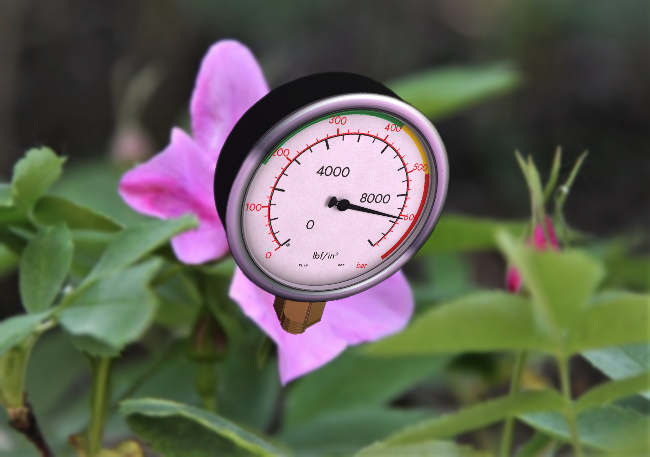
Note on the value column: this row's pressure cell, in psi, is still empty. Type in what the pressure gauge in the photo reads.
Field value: 8750 psi
